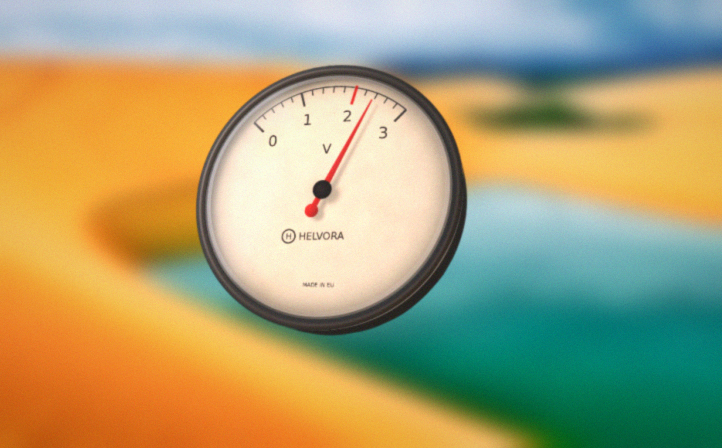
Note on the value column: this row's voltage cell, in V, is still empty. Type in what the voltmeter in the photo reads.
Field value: 2.4 V
